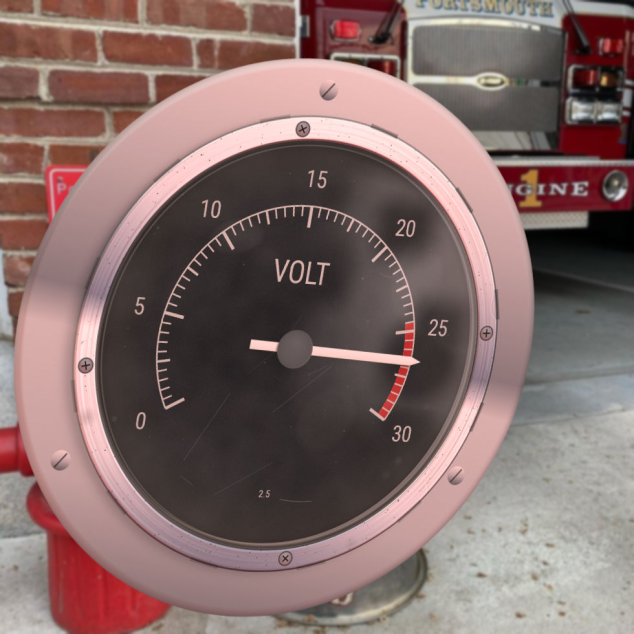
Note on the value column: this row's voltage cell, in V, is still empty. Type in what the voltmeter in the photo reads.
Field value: 26.5 V
